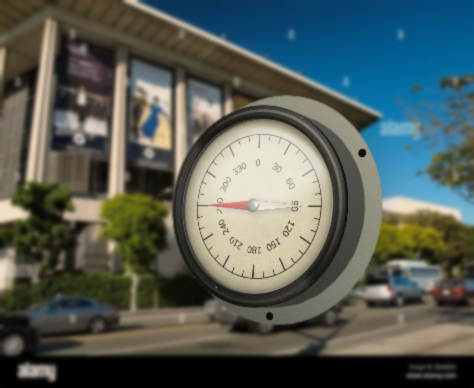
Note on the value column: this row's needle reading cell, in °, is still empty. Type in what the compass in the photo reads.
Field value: 270 °
